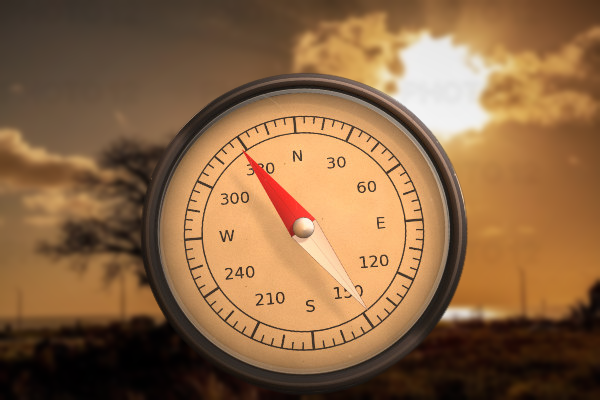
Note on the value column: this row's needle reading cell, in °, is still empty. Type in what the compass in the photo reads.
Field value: 327.5 °
